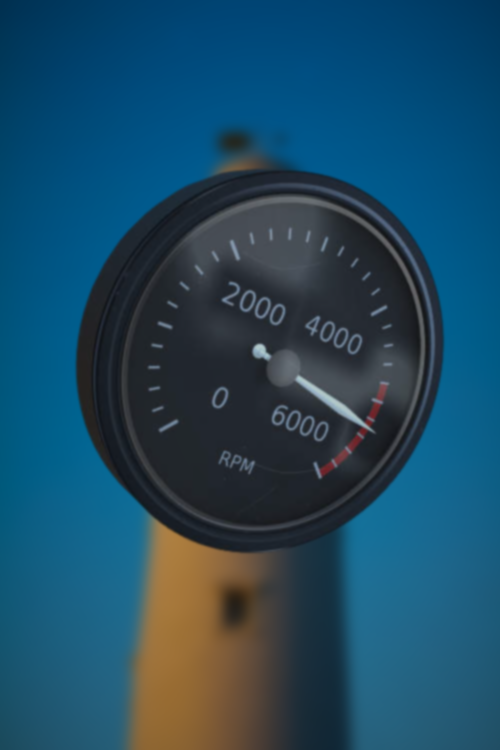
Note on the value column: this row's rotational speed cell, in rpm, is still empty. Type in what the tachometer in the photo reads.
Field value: 5300 rpm
